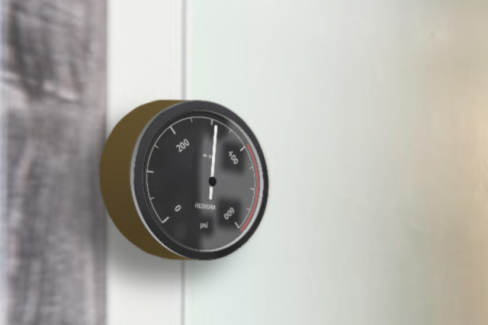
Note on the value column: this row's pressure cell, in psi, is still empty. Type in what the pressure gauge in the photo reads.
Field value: 300 psi
